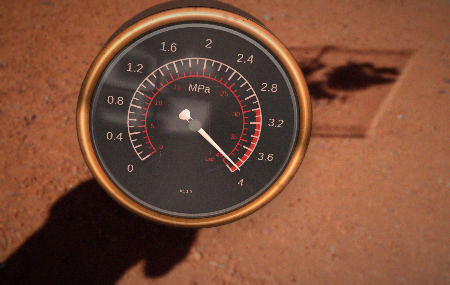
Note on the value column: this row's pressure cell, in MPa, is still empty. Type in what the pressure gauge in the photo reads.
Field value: 3.9 MPa
